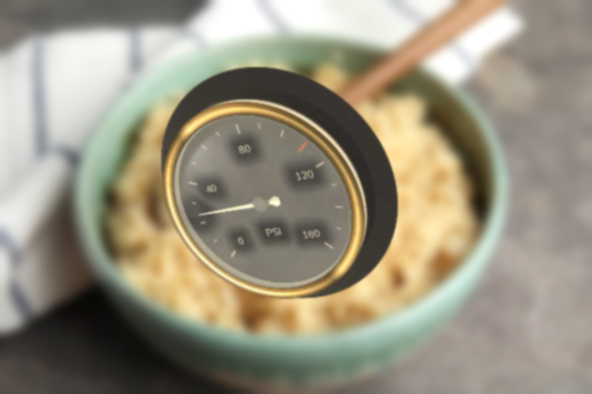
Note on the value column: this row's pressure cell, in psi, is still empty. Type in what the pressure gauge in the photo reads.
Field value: 25 psi
